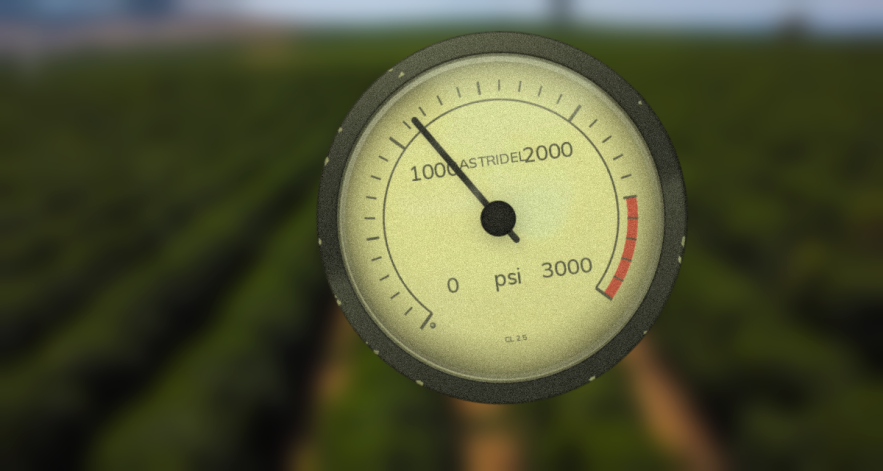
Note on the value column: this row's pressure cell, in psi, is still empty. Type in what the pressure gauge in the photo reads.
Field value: 1150 psi
